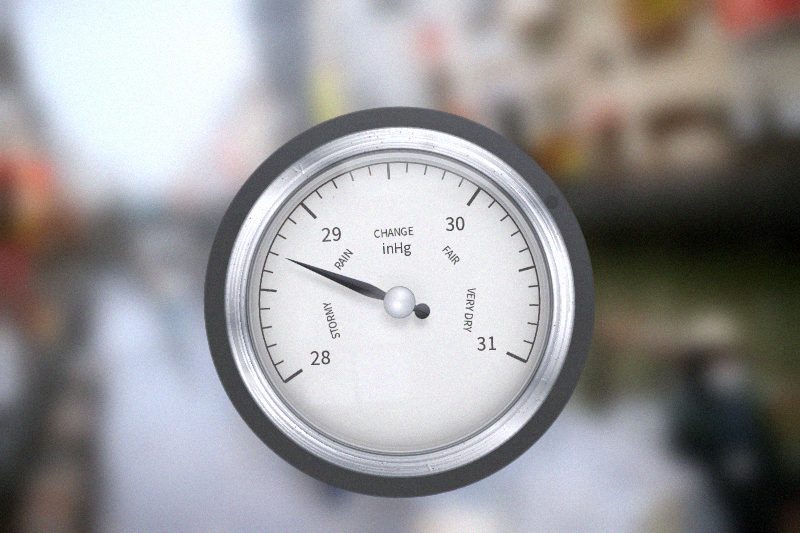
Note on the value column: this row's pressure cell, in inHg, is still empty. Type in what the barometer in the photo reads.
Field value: 28.7 inHg
